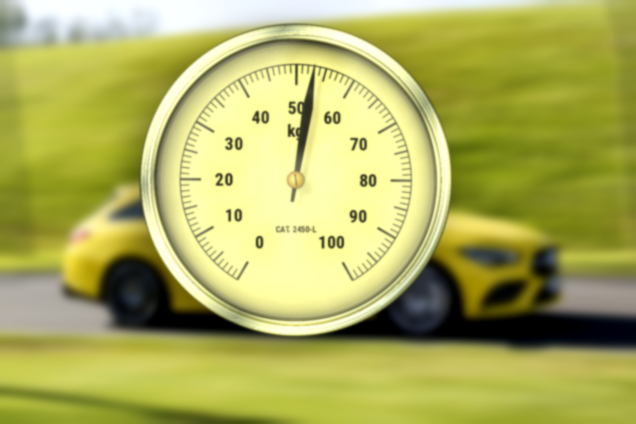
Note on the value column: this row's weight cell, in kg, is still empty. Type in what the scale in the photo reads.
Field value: 53 kg
